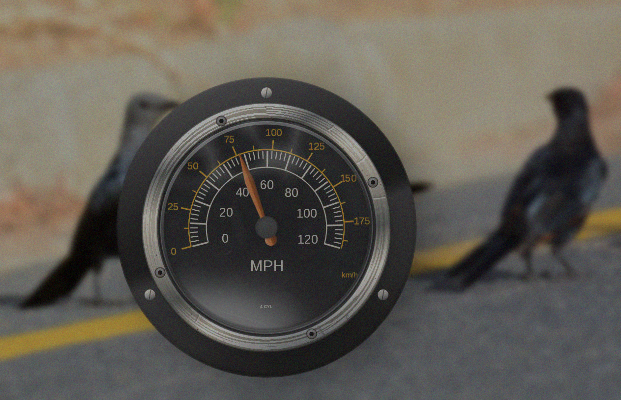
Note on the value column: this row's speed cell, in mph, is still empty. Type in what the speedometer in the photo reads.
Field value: 48 mph
